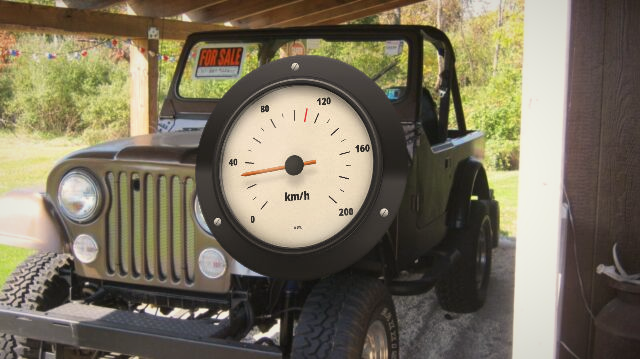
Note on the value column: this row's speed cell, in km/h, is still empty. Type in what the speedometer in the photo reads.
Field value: 30 km/h
